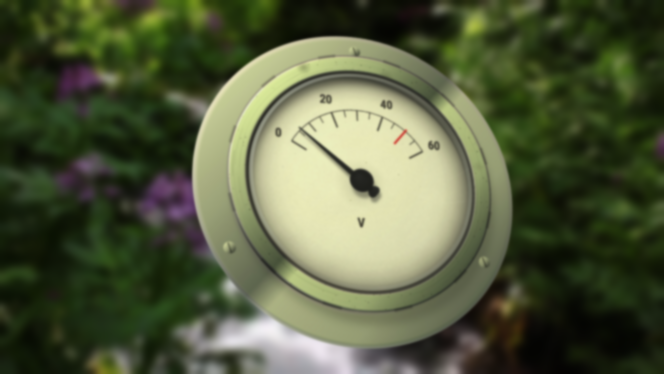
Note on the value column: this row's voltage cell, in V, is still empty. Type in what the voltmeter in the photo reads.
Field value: 5 V
